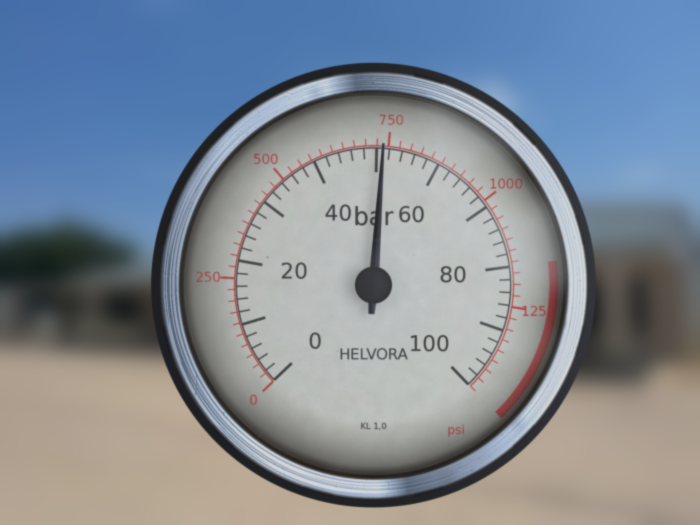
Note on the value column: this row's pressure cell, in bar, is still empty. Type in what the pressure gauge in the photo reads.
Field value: 51 bar
